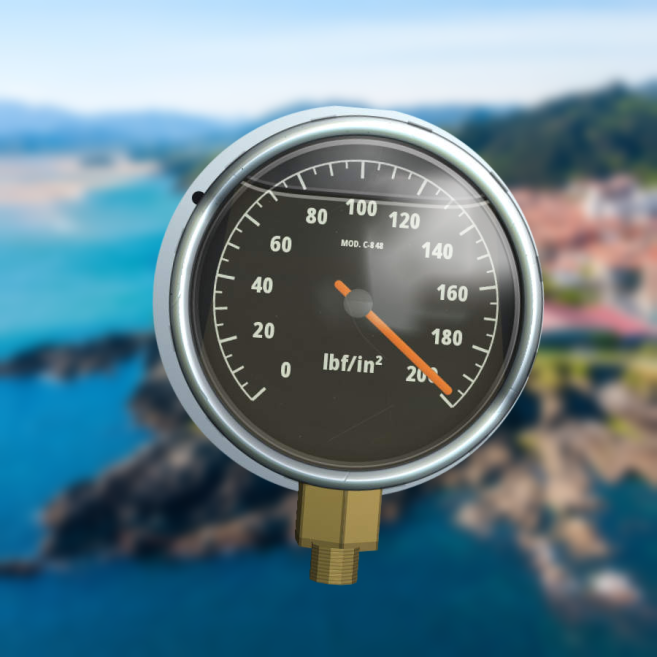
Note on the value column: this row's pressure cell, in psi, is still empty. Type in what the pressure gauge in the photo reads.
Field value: 197.5 psi
